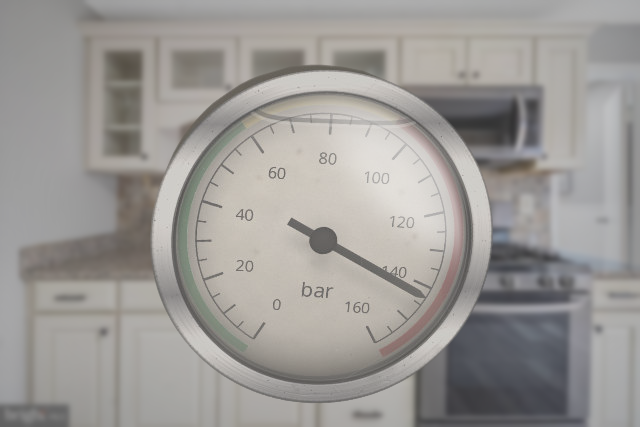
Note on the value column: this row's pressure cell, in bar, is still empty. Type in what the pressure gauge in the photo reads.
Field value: 142.5 bar
